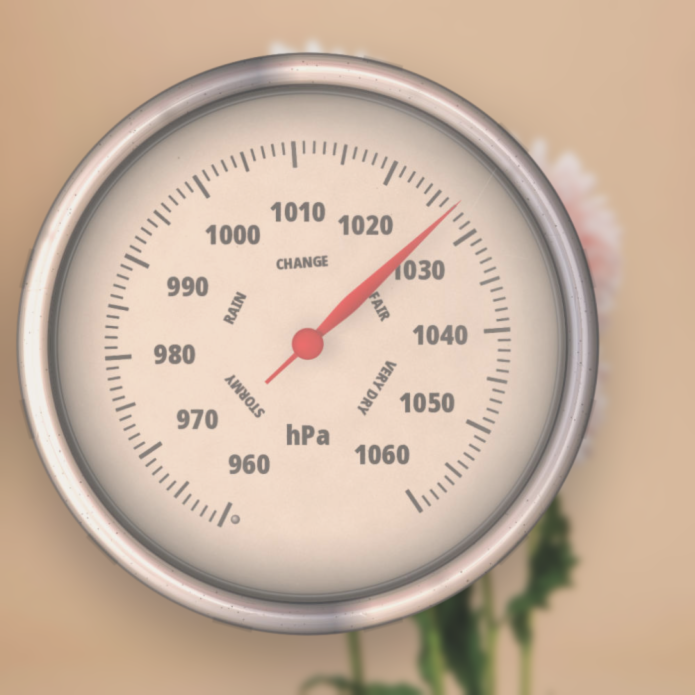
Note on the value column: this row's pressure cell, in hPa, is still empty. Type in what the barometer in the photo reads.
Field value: 1027 hPa
